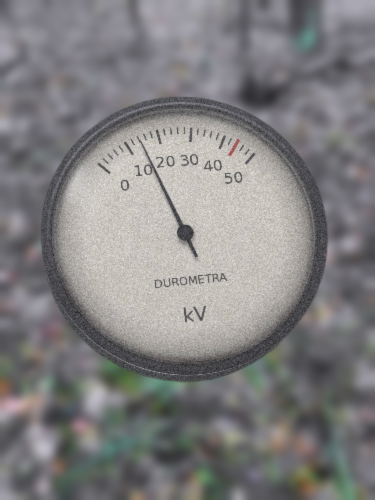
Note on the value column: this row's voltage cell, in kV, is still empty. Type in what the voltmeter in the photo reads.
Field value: 14 kV
